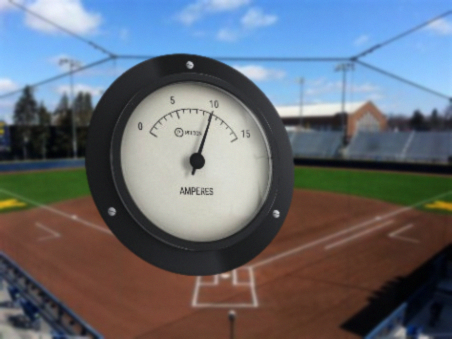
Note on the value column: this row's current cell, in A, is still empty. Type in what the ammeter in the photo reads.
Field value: 10 A
